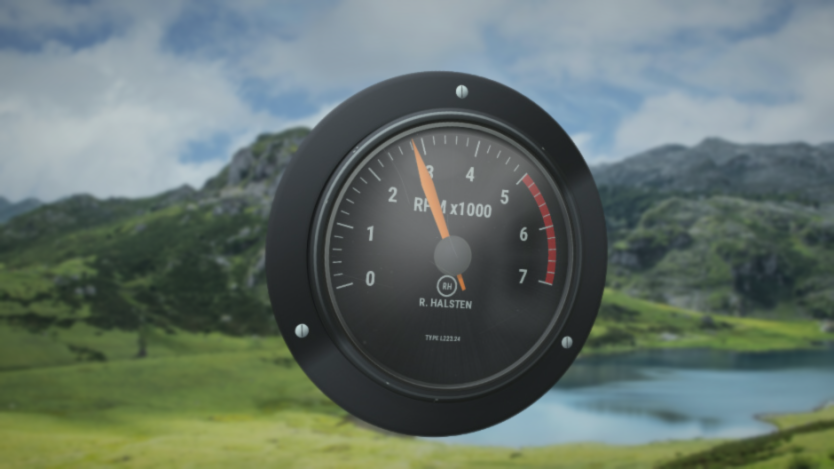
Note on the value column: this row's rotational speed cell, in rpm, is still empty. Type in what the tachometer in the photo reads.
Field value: 2800 rpm
